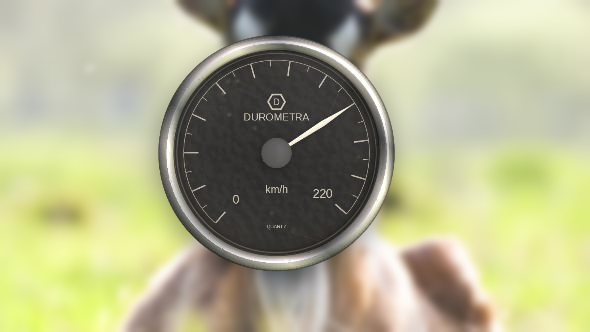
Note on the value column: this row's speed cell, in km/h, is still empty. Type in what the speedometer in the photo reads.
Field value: 160 km/h
